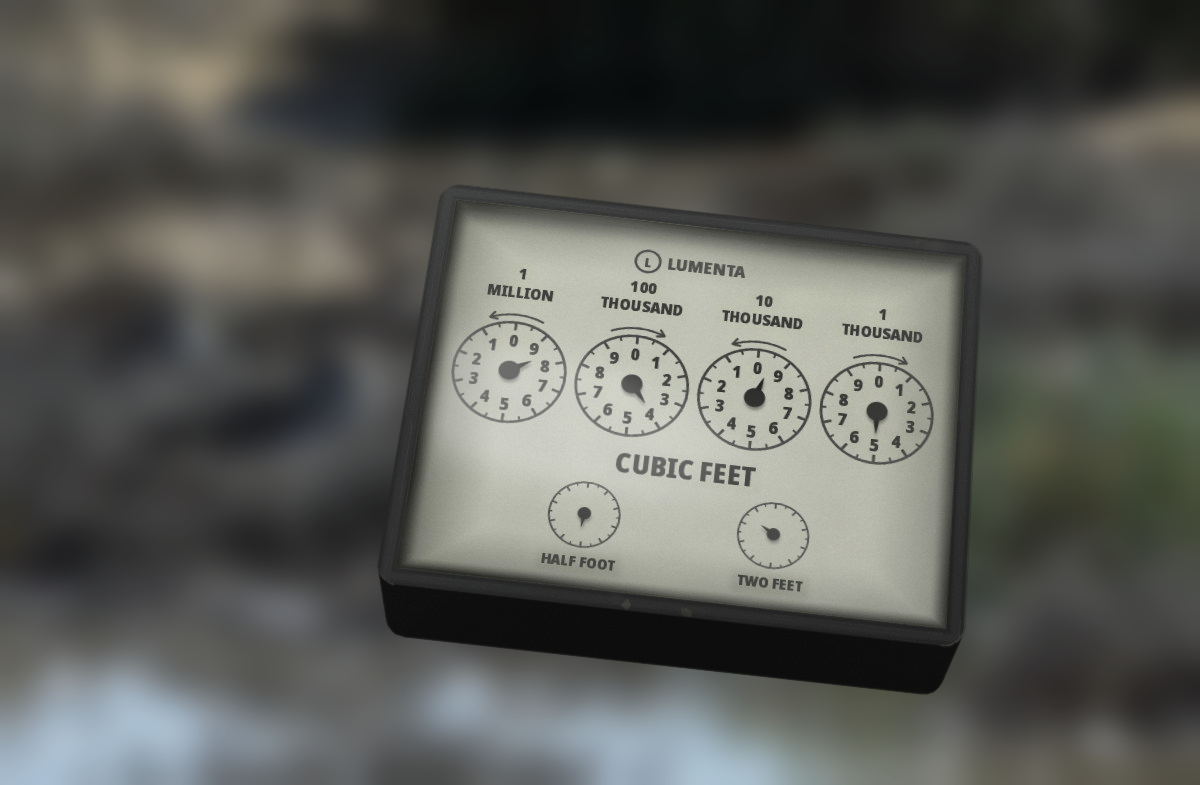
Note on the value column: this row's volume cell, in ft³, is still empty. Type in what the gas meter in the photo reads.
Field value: 839500 ft³
